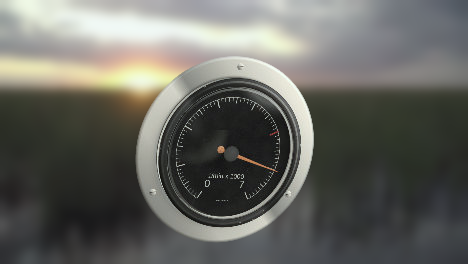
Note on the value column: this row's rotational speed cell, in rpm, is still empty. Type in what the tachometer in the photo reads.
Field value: 6000 rpm
